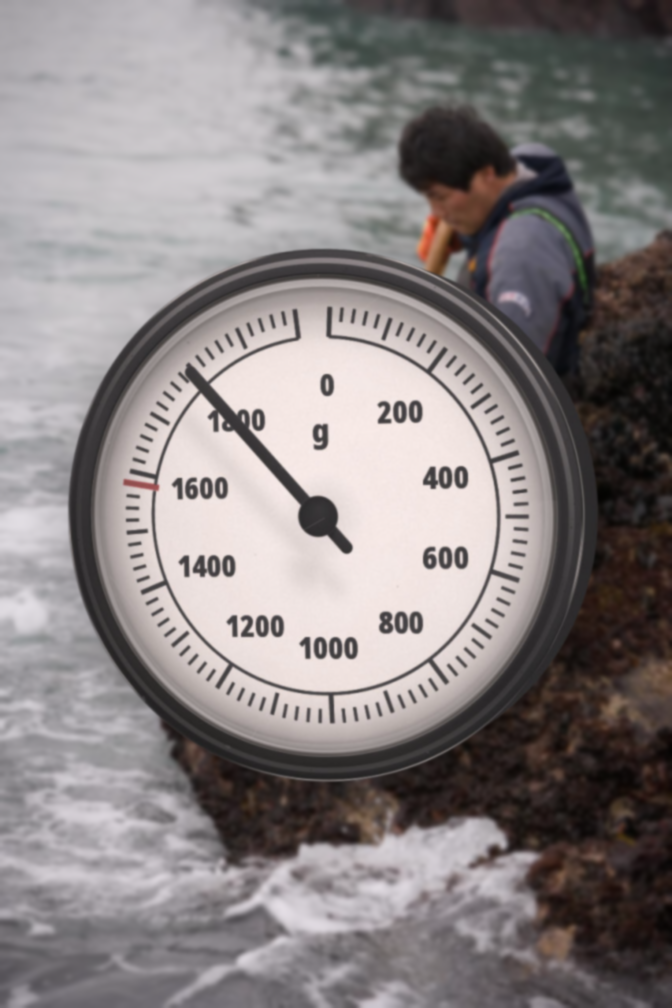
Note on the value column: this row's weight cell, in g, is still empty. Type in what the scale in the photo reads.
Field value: 1800 g
